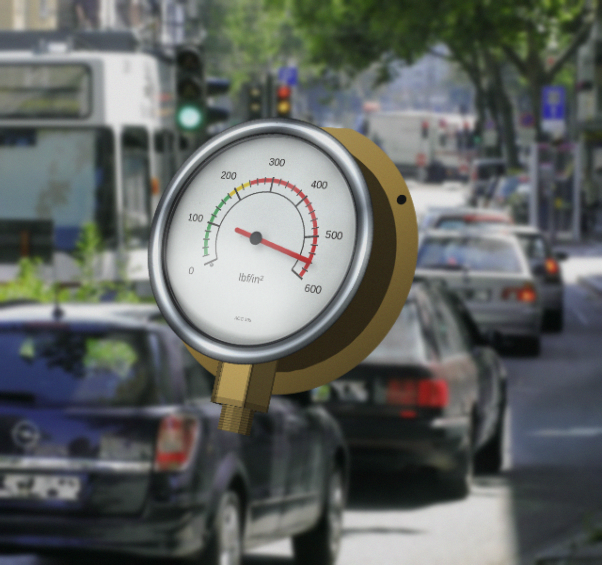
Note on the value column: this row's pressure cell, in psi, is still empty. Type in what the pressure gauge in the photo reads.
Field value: 560 psi
